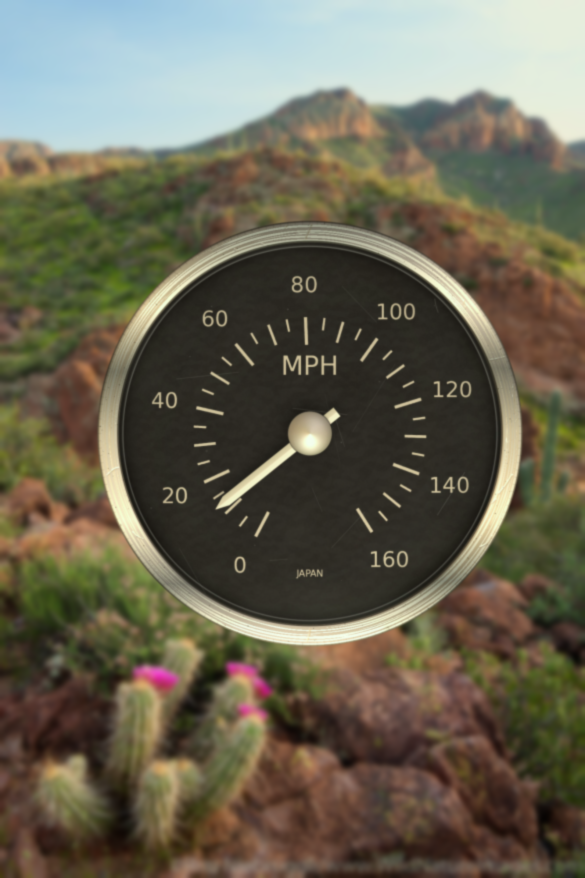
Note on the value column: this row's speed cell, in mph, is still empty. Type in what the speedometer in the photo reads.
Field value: 12.5 mph
